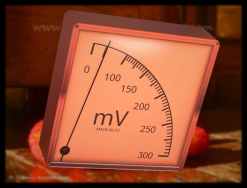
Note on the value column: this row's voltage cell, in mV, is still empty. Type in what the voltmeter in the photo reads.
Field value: 50 mV
